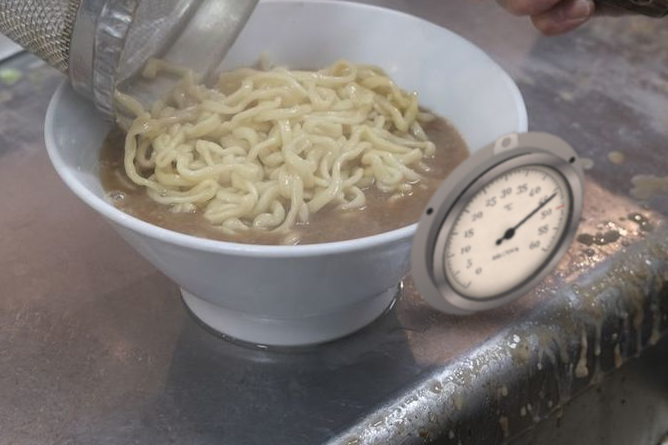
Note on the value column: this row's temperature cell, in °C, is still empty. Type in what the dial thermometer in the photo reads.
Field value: 45 °C
